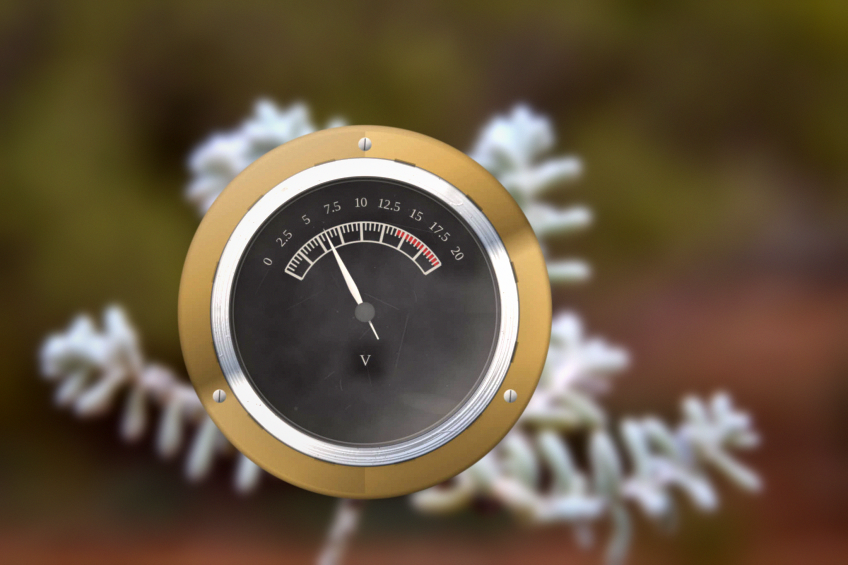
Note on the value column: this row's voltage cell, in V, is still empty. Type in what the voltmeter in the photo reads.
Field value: 6 V
